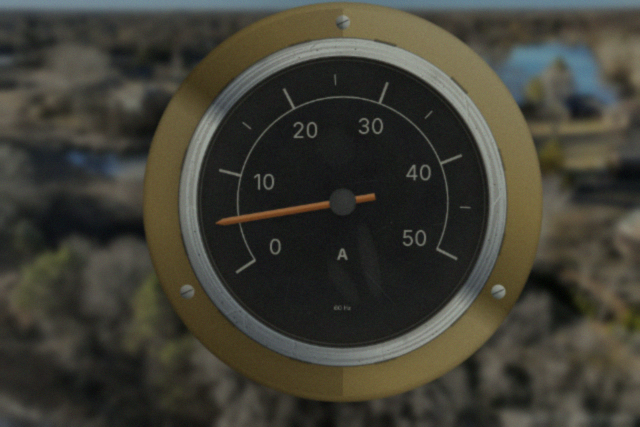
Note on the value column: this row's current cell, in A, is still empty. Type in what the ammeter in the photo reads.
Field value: 5 A
